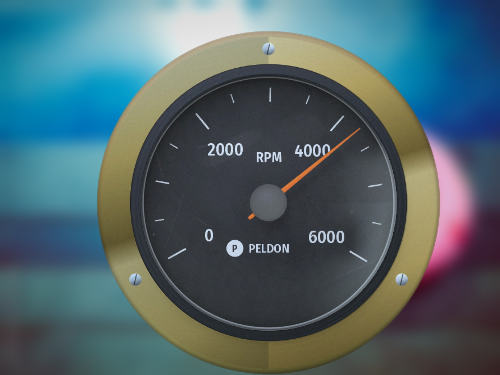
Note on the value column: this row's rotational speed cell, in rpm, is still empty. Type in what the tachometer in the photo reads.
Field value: 4250 rpm
